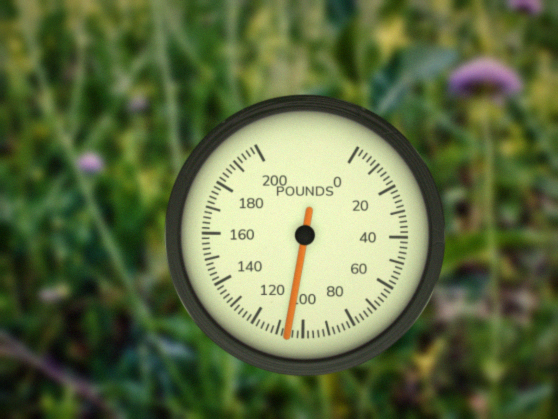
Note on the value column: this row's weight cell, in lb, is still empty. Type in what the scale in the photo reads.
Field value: 106 lb
